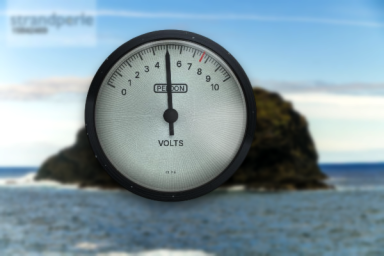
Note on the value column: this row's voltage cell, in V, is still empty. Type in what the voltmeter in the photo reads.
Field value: 5 V
